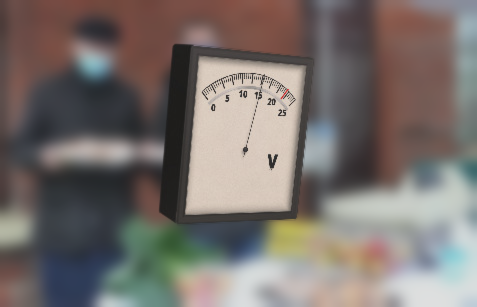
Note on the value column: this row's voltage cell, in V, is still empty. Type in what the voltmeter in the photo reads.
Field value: 15 V
